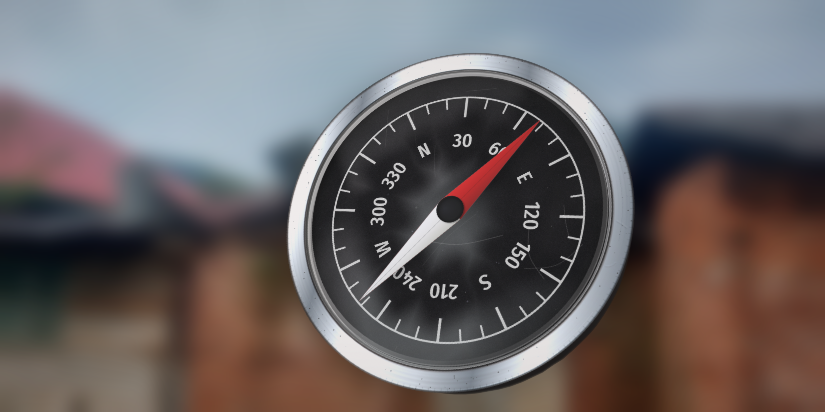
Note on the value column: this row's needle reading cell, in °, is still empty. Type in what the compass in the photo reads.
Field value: 70 °
